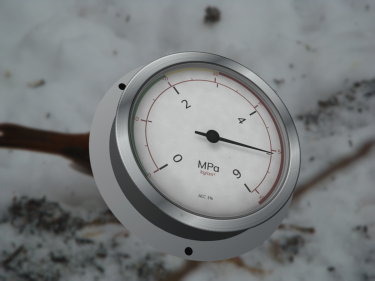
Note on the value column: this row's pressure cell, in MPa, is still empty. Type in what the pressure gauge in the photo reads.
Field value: 5 MPa
